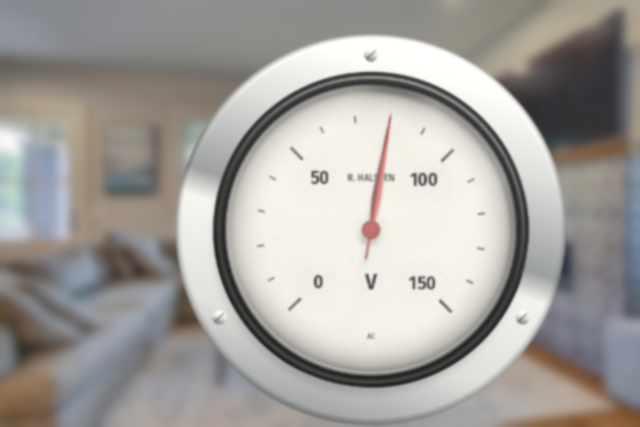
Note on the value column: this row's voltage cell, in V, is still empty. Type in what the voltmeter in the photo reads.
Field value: 80 V
